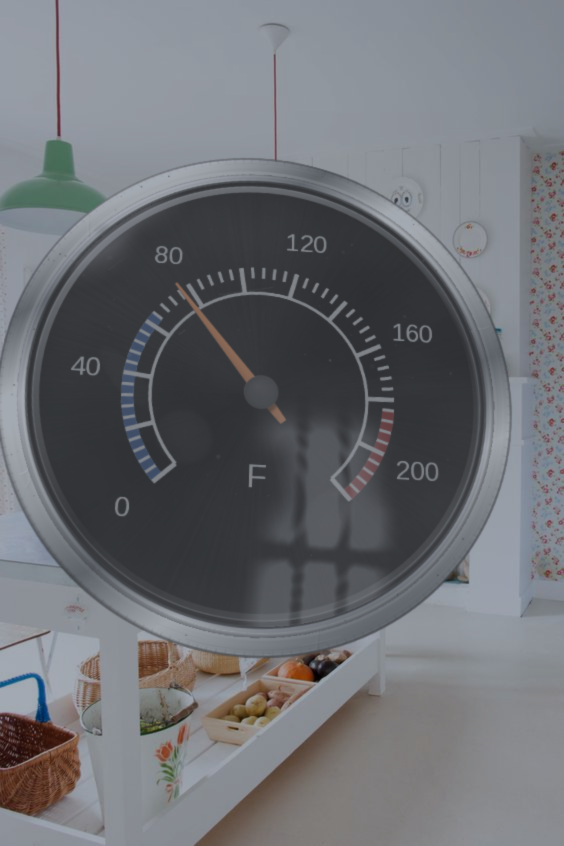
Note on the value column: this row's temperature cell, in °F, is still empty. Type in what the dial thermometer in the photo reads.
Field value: 76 °F
